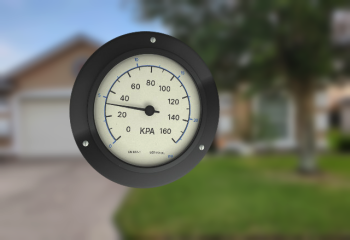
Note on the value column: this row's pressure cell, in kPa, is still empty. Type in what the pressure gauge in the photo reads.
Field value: 30 kPa
